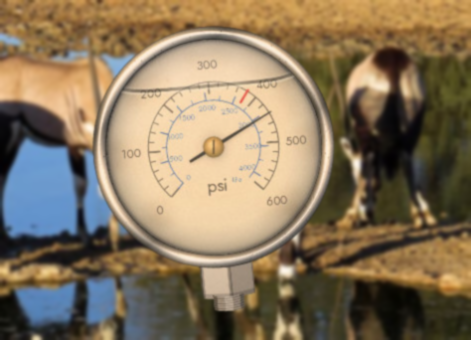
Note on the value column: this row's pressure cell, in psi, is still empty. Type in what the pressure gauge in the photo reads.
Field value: 440 psi
